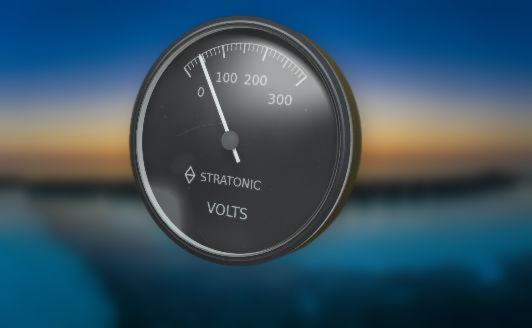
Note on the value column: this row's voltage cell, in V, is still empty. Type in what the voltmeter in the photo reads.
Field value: 50 V
